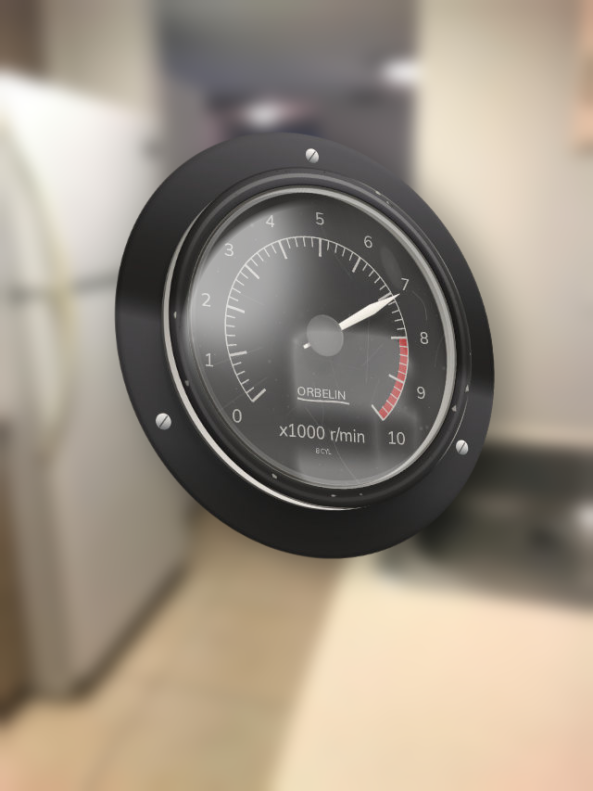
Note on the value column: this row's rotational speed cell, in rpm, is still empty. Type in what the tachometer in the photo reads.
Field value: 7100 rpm
